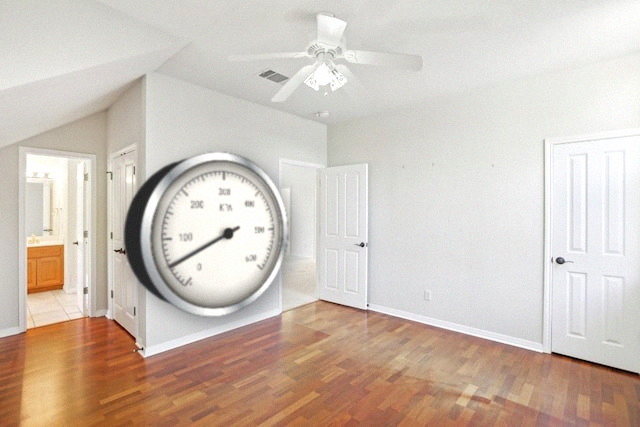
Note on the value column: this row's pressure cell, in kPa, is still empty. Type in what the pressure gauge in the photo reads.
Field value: 50 kPa
